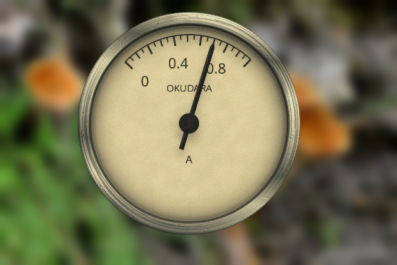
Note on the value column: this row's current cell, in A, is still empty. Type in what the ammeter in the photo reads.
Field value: 0.7 A
